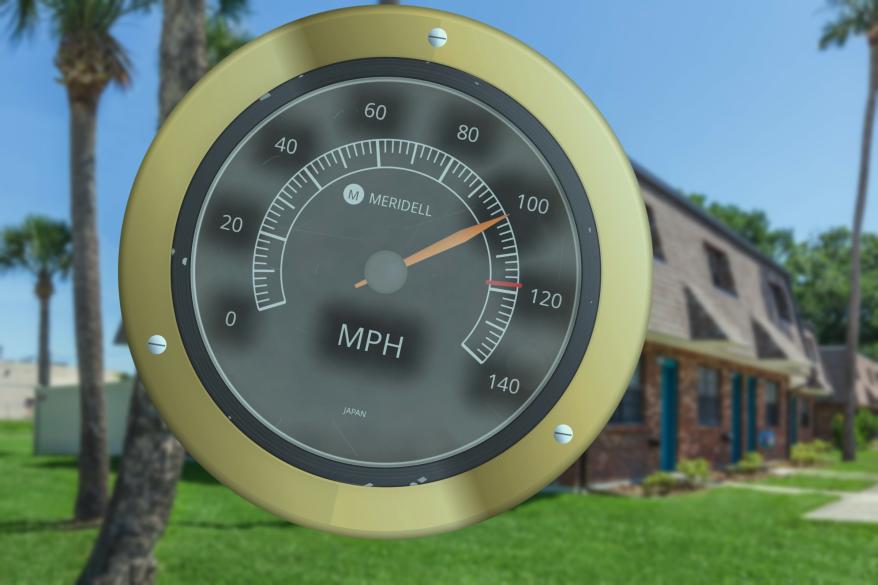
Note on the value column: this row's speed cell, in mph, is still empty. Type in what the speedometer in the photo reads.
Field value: 100 mph
